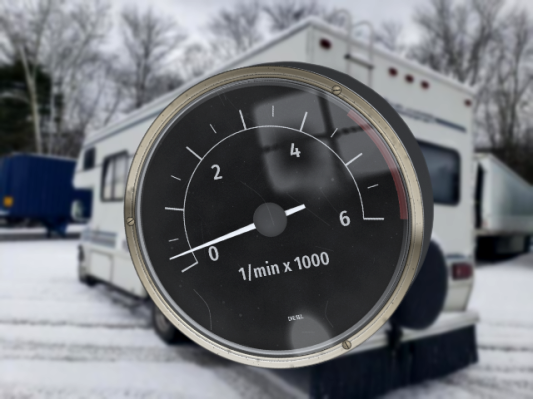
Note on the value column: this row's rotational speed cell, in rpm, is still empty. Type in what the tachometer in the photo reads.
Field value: 250 rpm
